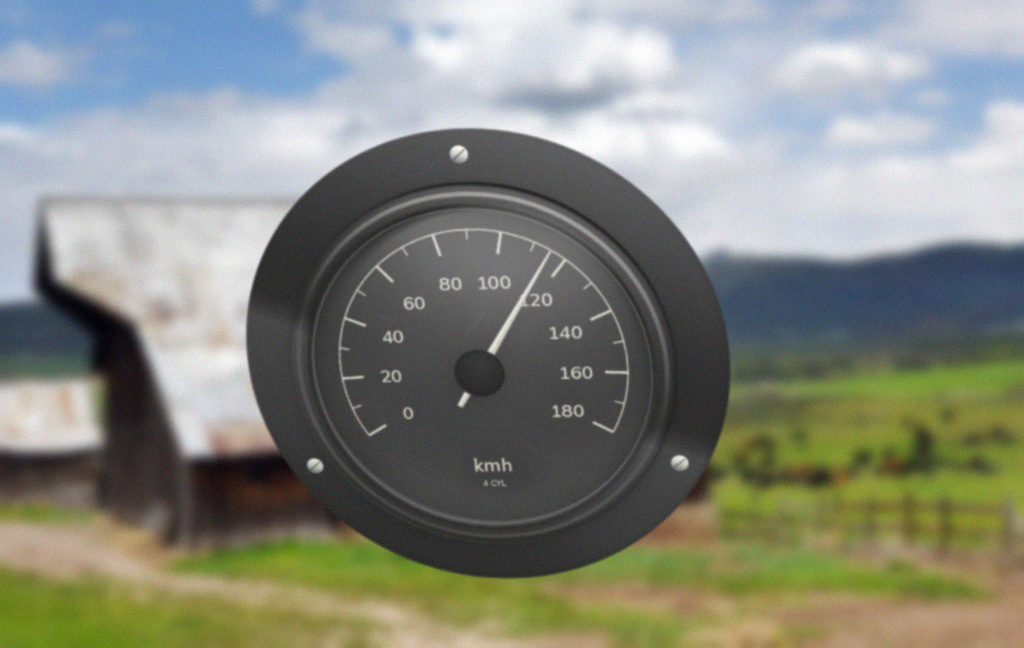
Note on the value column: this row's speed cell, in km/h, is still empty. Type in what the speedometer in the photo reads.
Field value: 115 km/h
